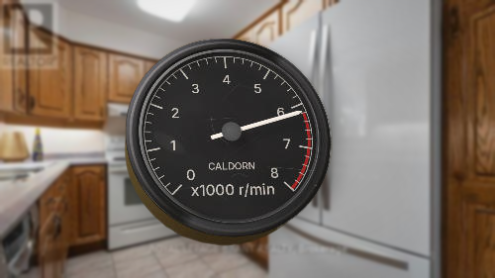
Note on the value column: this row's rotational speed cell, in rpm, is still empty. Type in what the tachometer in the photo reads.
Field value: 6200 rpm
